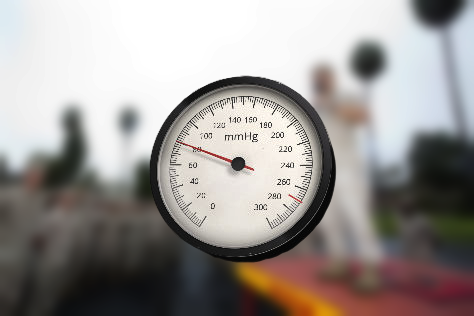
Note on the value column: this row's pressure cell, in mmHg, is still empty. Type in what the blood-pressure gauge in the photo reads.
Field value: 80 mmHg
